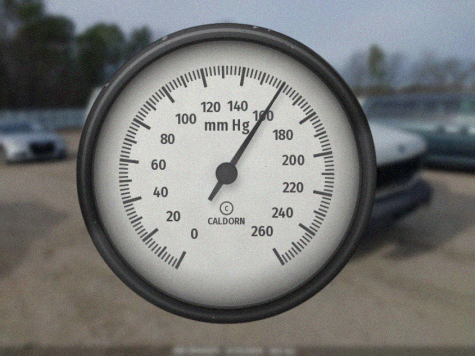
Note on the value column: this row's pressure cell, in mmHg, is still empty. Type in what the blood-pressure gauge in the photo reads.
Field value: 160 mmHg
